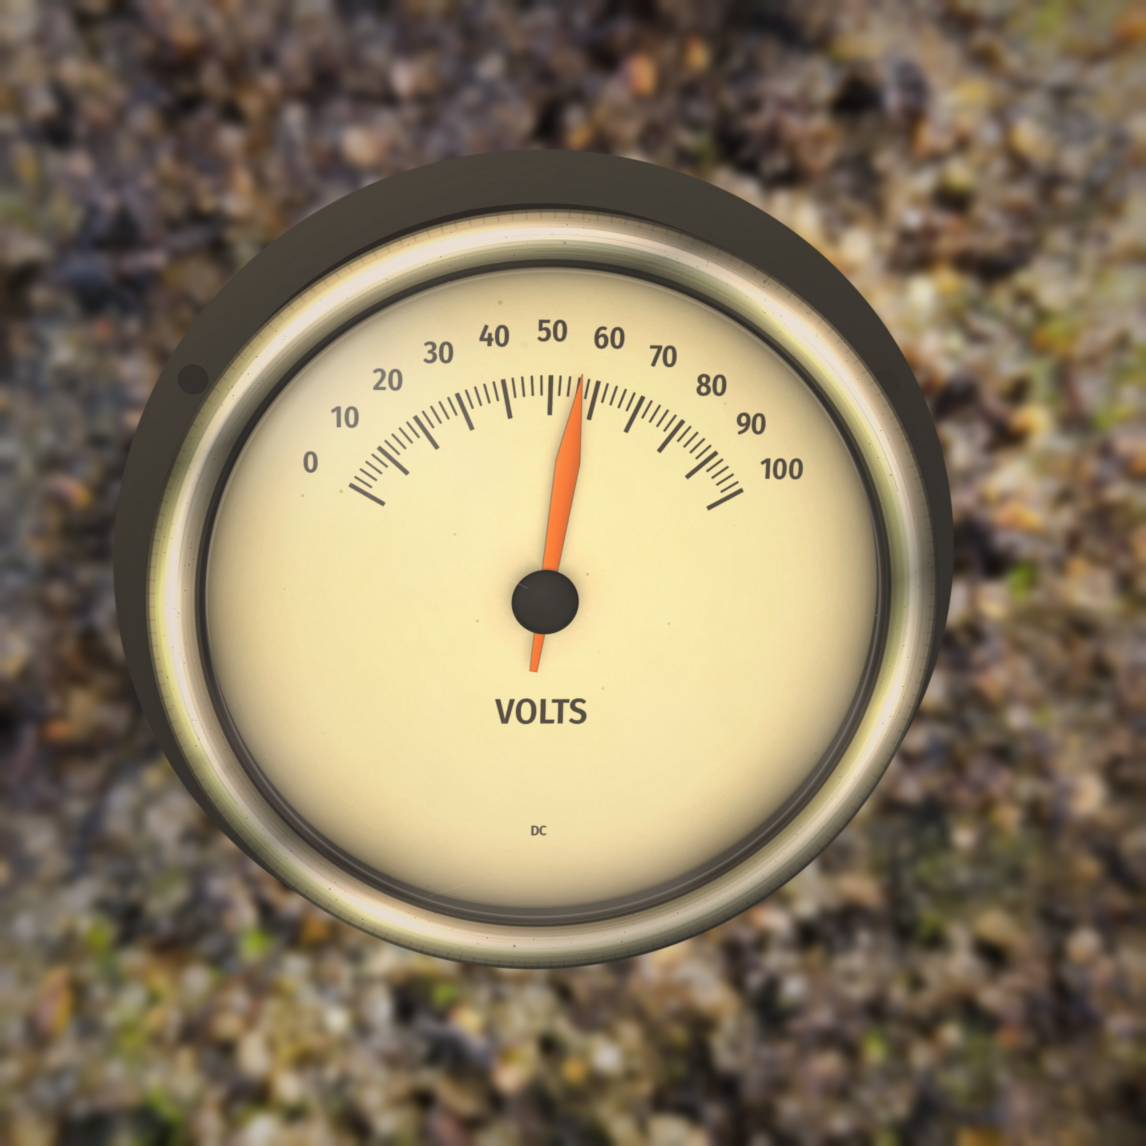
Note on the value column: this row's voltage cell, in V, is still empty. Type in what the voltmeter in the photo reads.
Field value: 56 V
